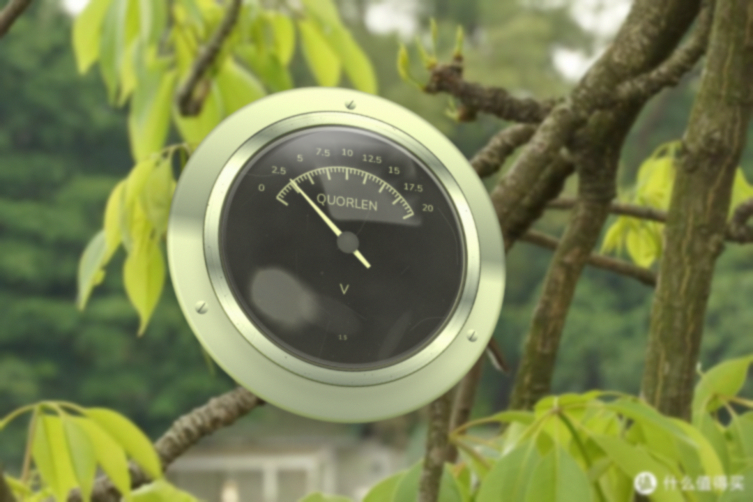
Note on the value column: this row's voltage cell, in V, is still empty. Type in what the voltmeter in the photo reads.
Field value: 2.5 V
